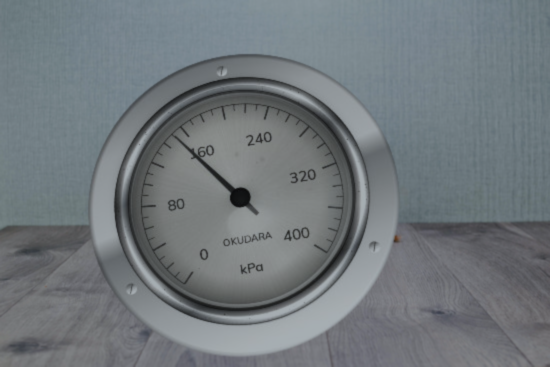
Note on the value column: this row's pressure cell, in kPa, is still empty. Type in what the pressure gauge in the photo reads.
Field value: 150 kPa
